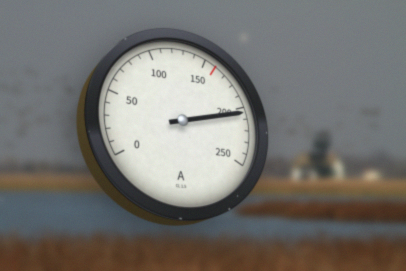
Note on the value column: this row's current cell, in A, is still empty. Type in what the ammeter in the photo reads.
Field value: 205 A
